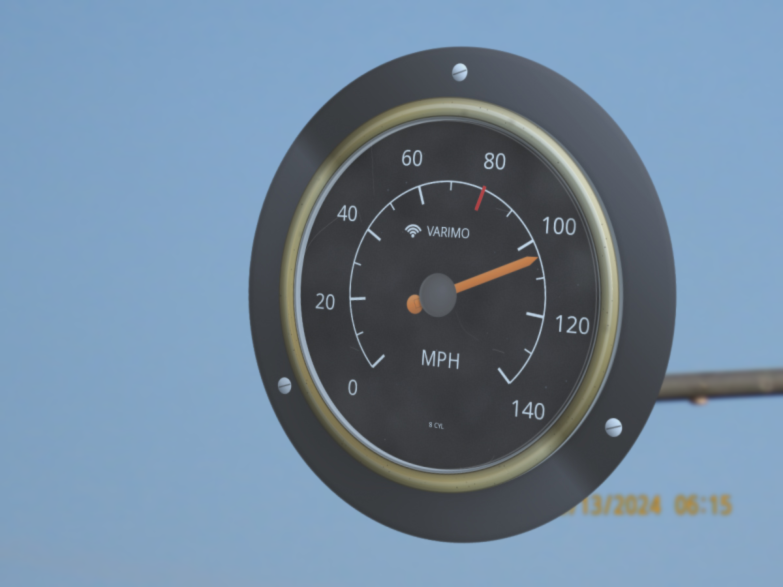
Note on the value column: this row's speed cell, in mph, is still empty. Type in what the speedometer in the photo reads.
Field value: 105 mph
